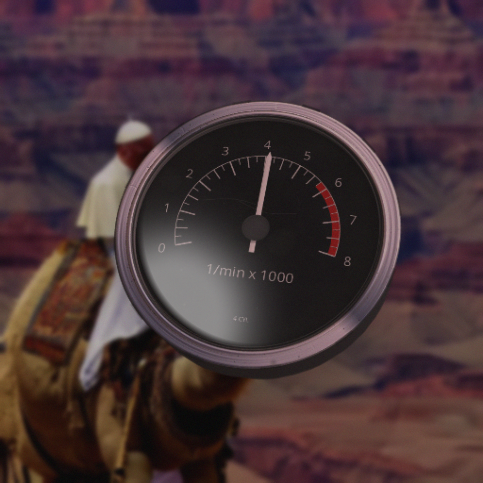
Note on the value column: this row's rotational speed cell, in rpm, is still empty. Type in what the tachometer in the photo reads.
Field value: 4125 rpm
